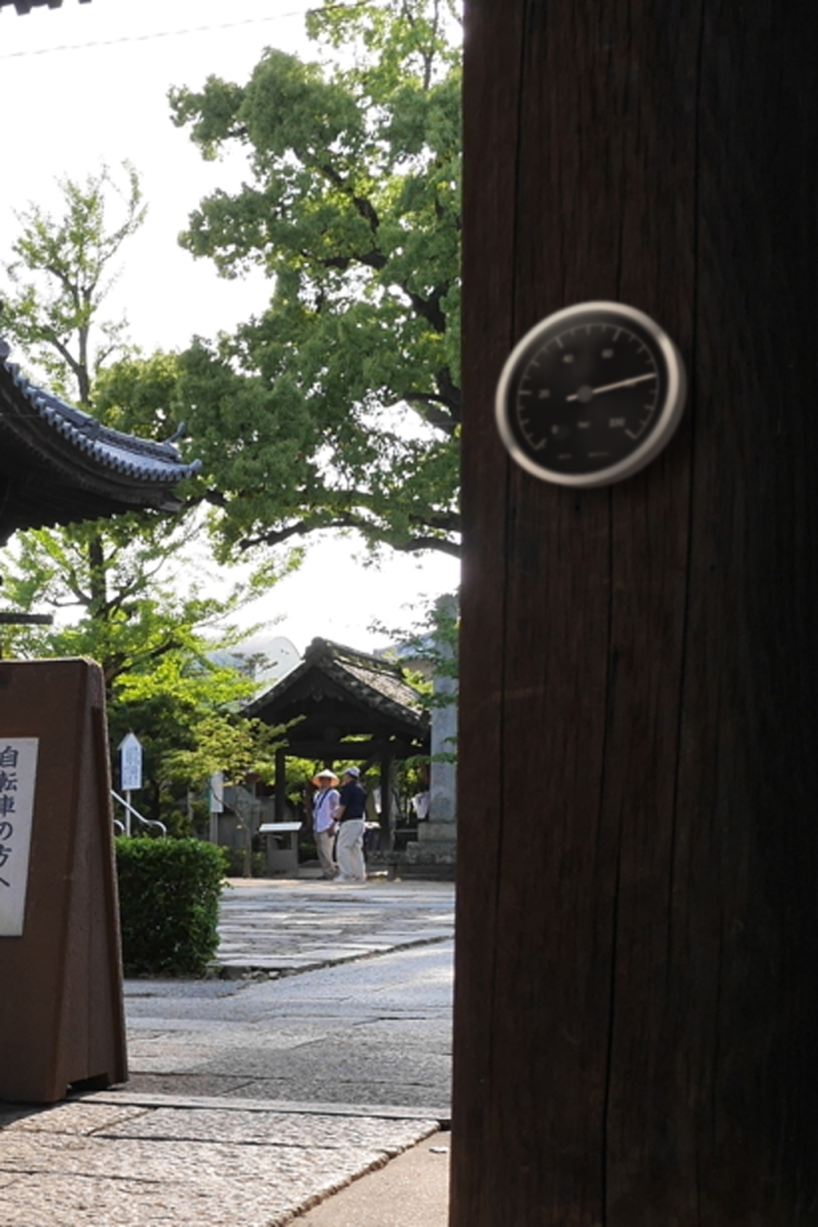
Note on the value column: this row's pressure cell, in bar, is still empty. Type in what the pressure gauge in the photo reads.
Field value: 80 bar
